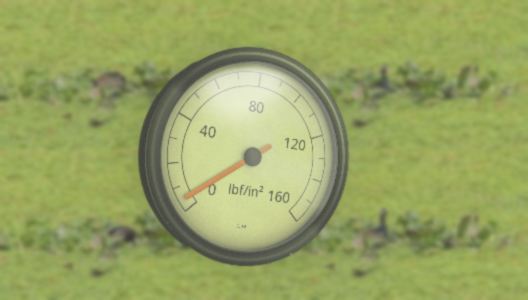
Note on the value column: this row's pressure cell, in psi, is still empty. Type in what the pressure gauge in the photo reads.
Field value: 5 psi
